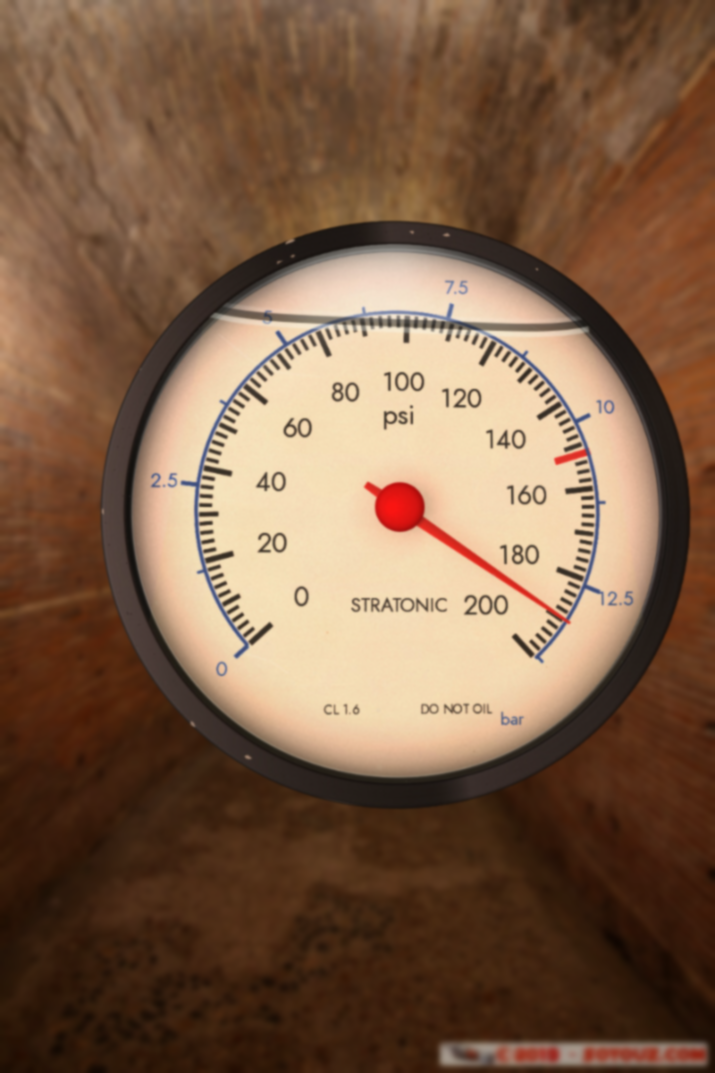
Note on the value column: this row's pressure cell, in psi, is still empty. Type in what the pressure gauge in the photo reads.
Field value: 190 psi
